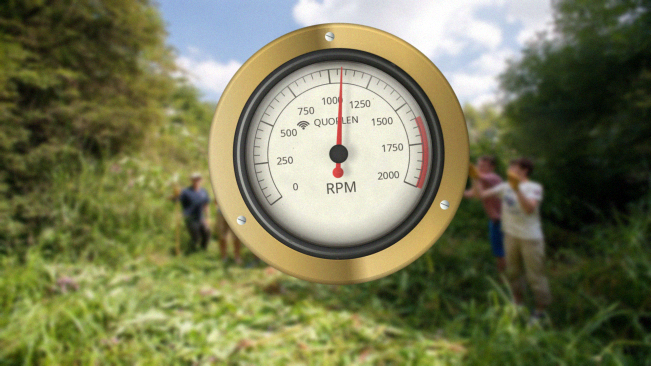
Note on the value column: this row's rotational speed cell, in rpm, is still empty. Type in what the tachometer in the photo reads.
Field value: 1075 rpm
